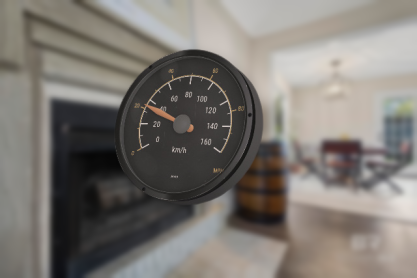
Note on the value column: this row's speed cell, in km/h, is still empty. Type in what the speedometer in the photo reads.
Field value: 35 km/h
